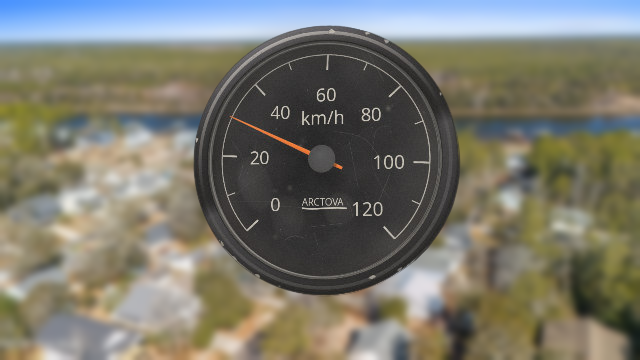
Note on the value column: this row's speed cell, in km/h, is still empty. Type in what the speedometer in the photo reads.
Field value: 30 km/h
